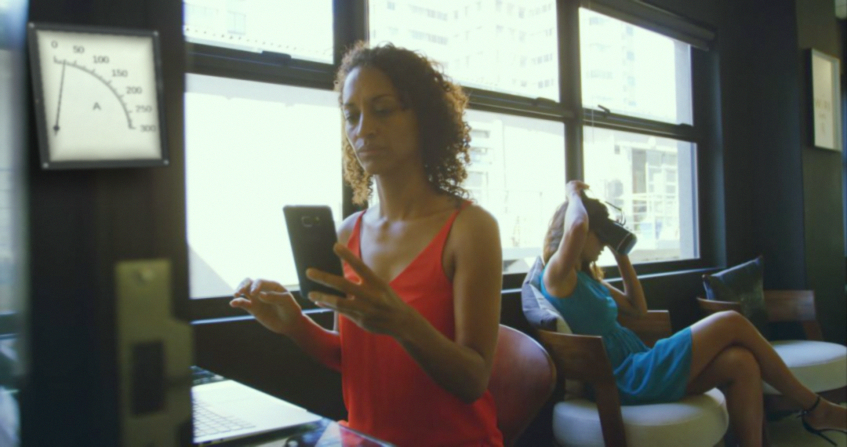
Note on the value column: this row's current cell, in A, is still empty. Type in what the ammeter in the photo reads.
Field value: 25 A
